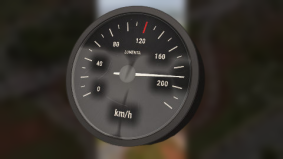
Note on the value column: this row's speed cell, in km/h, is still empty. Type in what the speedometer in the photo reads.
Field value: 190 km/h
